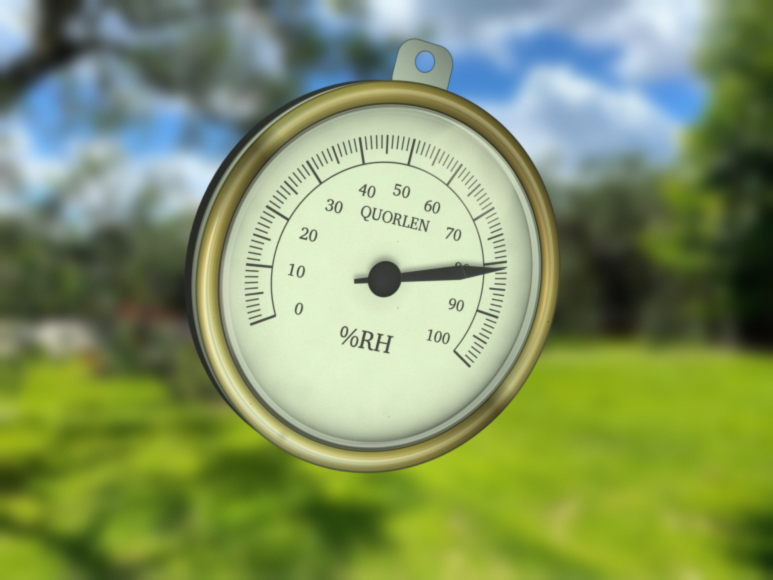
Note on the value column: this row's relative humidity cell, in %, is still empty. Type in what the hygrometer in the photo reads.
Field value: 81 %
